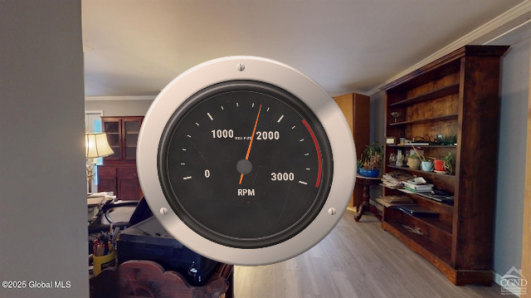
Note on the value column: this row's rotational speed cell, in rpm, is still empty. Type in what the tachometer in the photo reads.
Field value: 1700 rpm
